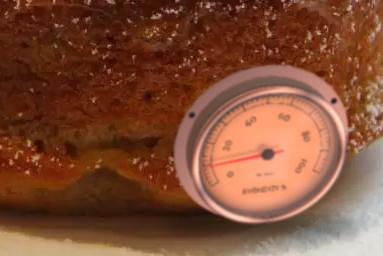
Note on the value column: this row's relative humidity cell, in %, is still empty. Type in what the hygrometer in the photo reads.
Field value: 10 %
